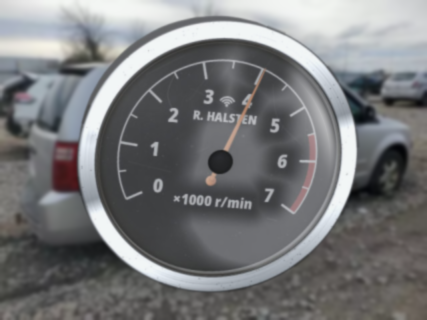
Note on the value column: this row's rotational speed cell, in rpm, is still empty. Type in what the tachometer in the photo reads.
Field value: 4000 rpm
